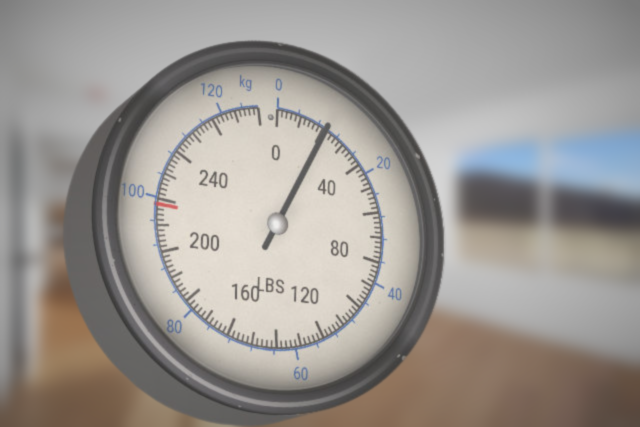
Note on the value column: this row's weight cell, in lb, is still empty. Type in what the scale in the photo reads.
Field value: 20 lb
